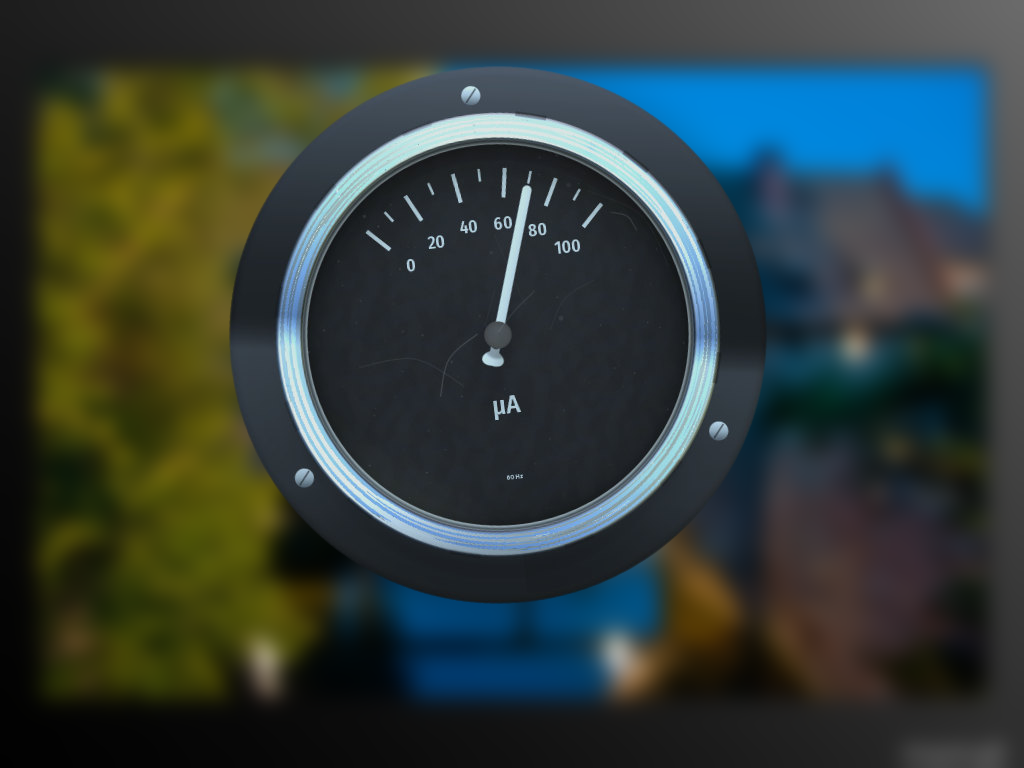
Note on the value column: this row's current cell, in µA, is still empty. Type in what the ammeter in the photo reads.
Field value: 70 µA
